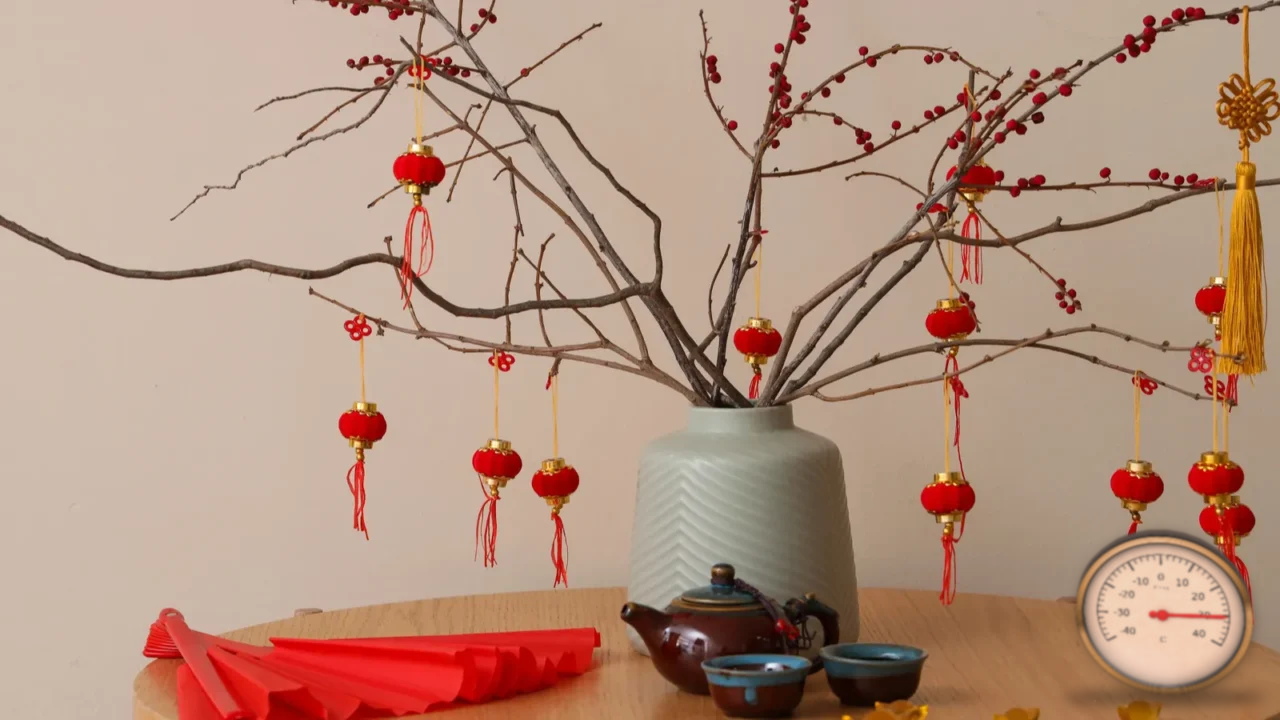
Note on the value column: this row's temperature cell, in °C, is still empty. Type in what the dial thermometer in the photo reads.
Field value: 30 °C
